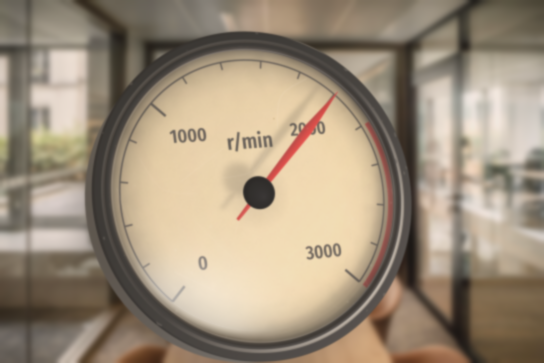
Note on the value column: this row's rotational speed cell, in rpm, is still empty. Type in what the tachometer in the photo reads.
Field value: 2000 rpm
